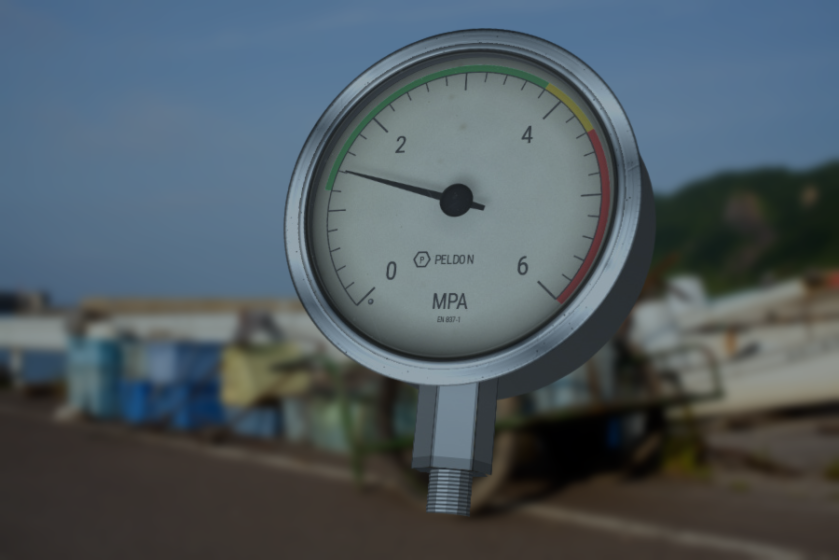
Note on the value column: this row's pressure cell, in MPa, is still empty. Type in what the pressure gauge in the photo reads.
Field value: 1.4 MPa
